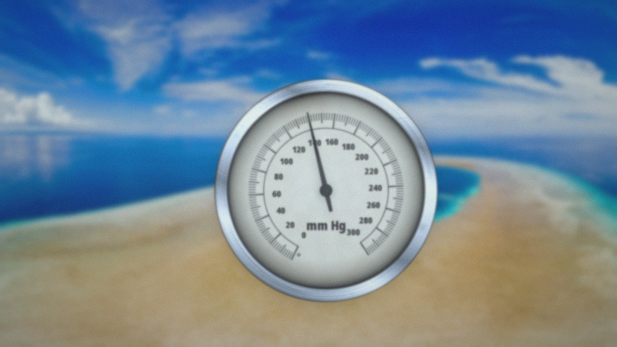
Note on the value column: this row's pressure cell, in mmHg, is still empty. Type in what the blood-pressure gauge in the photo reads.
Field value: 140 mmHg
